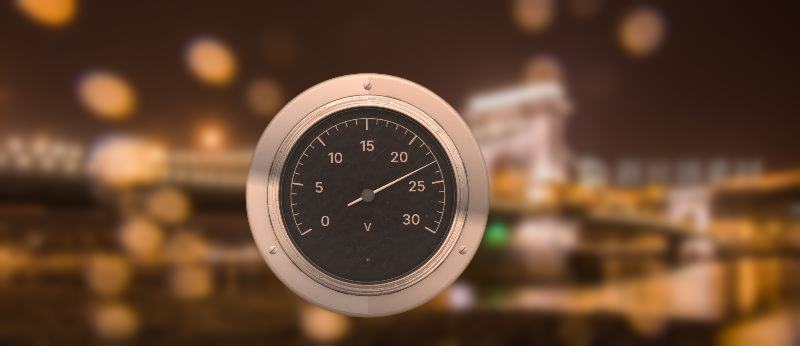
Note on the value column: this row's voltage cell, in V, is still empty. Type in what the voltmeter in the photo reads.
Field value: 23 V
